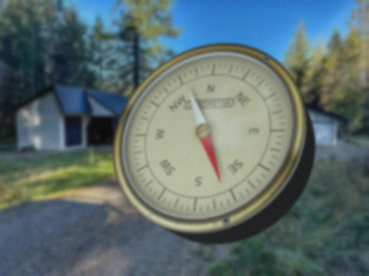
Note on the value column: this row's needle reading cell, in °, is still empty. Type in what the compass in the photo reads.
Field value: 155 °
